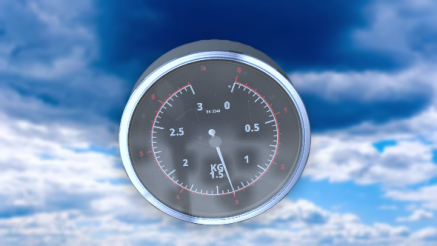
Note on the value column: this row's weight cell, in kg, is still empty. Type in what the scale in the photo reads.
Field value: 1.35 kg
